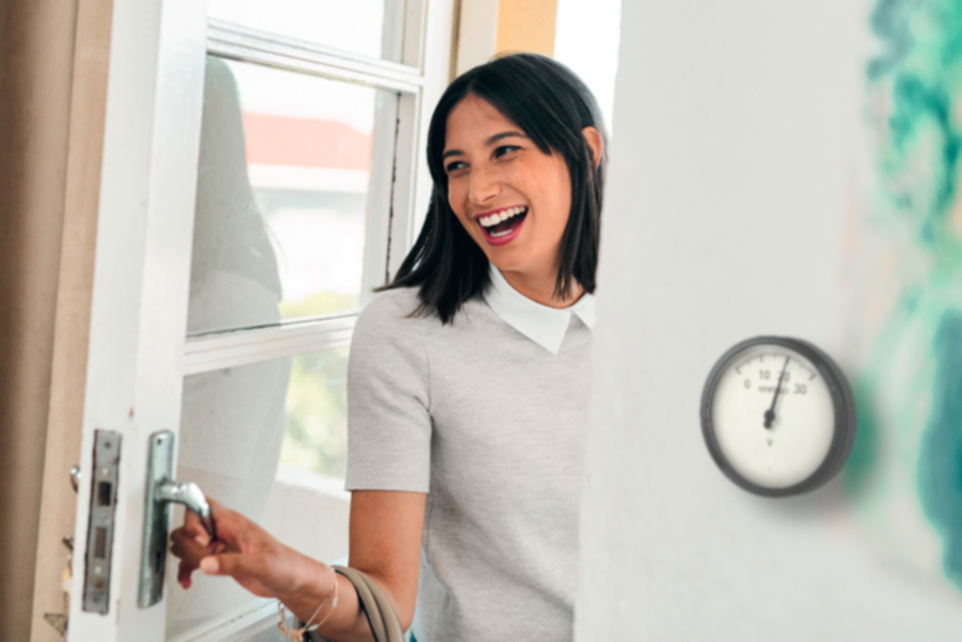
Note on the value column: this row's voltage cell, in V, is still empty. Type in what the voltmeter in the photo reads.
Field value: 20 V
